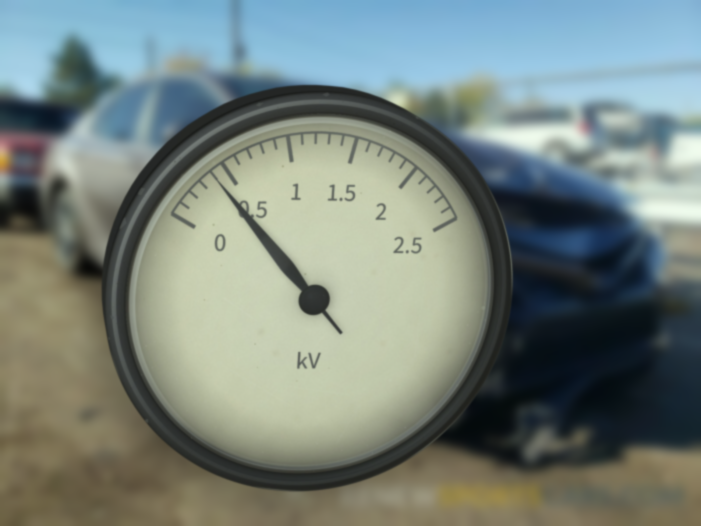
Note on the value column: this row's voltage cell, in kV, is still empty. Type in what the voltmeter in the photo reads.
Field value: 0.4 kV
